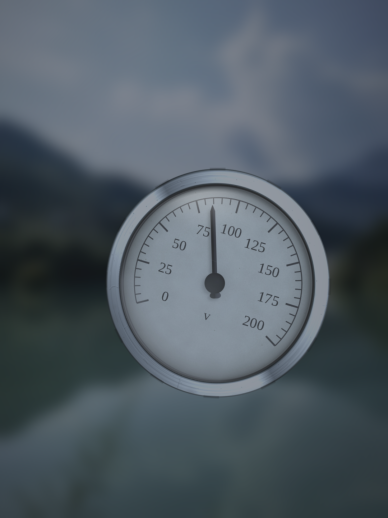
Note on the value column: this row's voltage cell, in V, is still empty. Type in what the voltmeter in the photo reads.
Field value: 85 V
